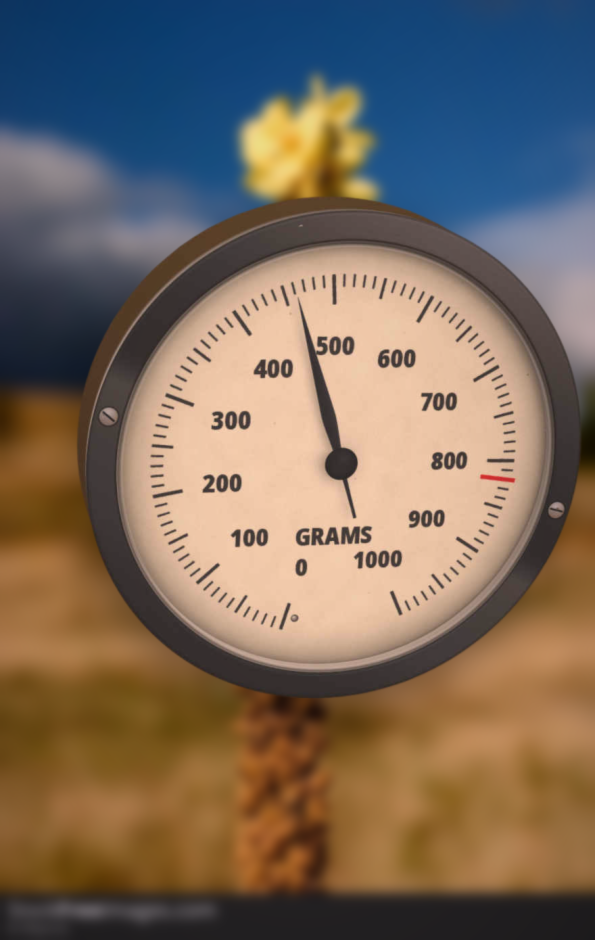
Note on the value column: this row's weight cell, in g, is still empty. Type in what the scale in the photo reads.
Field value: 460 g
